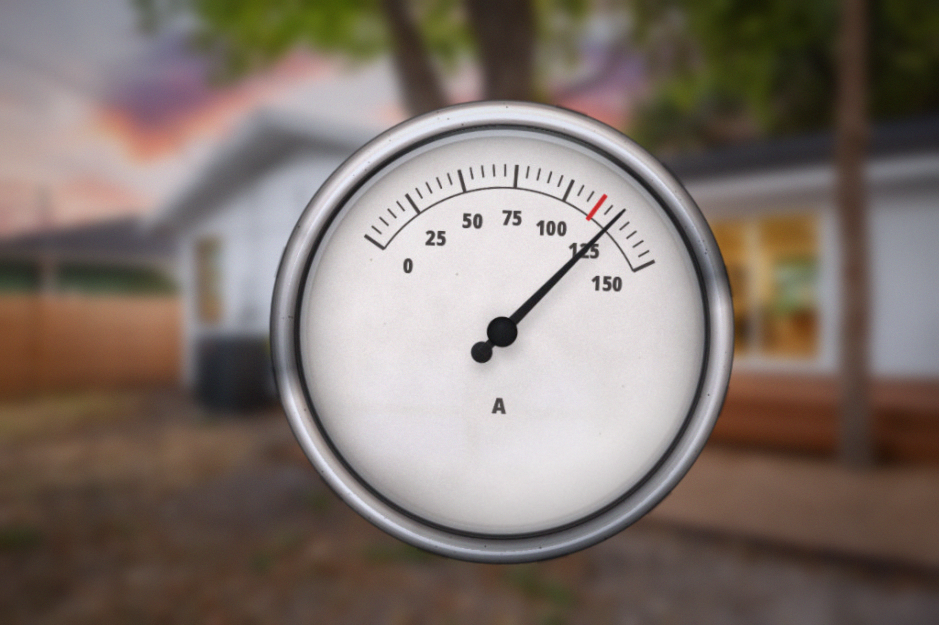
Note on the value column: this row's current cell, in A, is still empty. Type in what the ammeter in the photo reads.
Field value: 125 A
